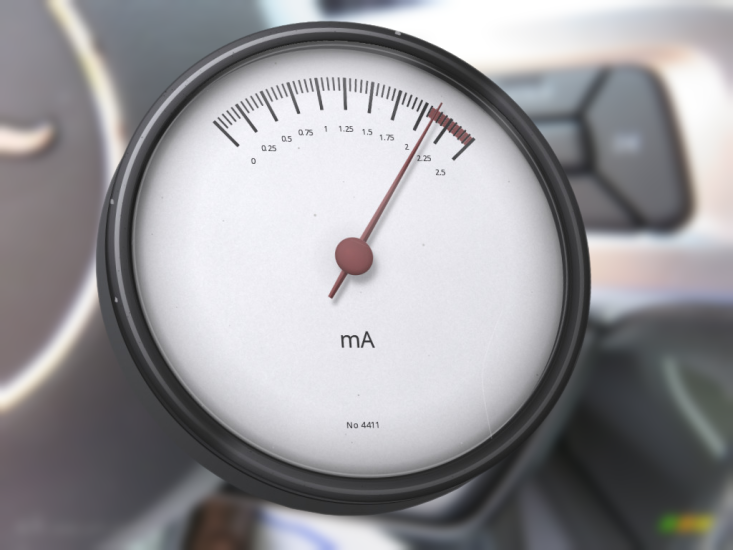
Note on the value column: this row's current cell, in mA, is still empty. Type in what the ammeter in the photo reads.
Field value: 2.1 mA
